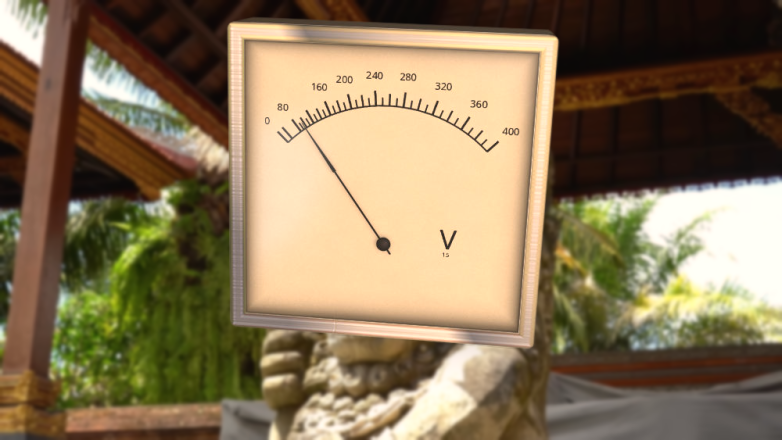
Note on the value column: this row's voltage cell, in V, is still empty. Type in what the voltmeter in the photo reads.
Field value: 100 V
